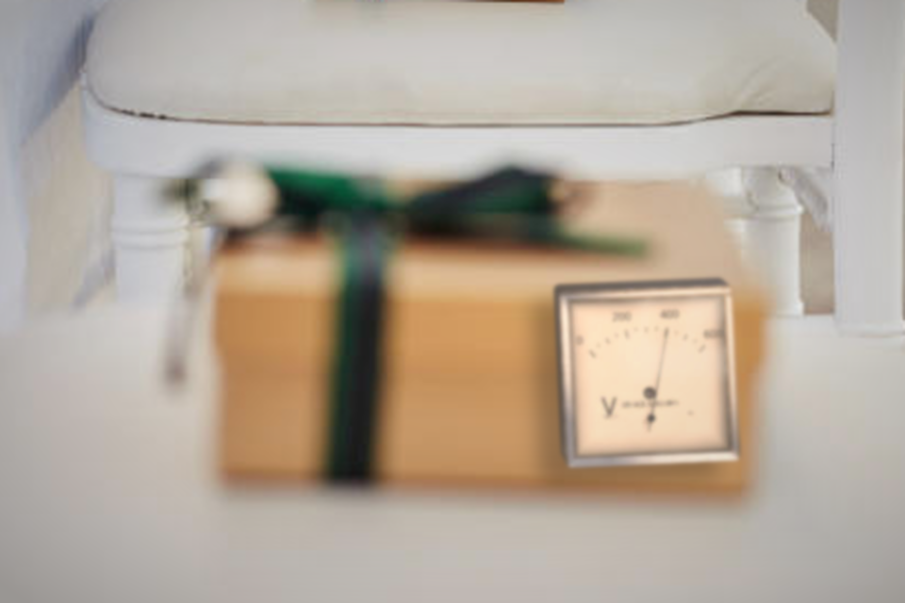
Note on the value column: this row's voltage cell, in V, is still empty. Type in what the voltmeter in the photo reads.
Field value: 400 V
